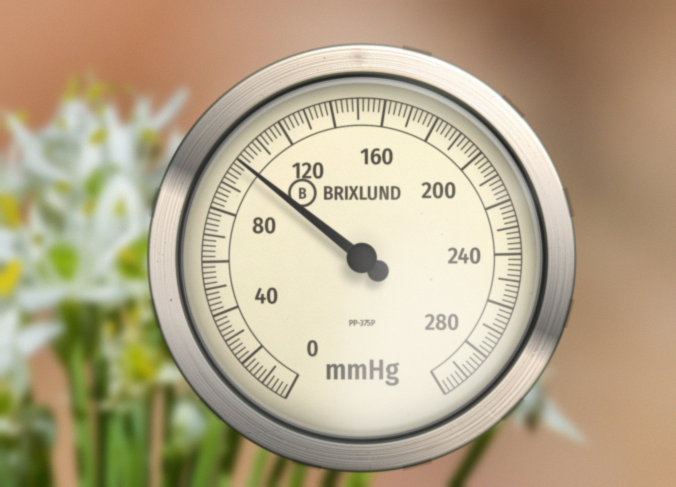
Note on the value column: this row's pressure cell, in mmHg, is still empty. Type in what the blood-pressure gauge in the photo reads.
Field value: 100 mmHg
